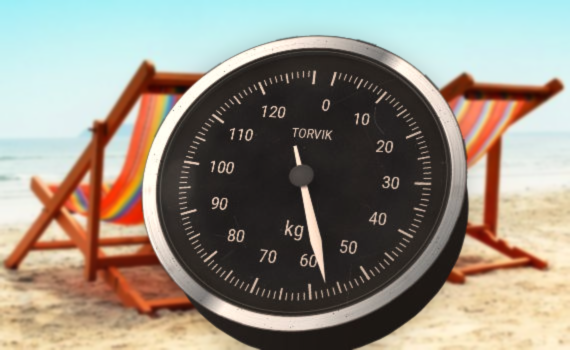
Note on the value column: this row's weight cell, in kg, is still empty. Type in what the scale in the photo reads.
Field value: 57 kg
